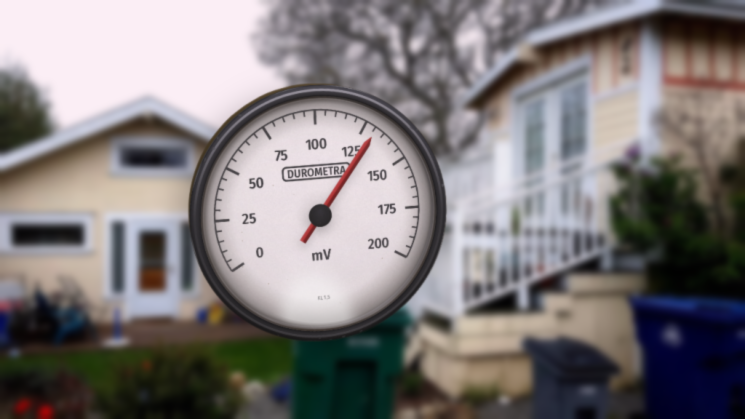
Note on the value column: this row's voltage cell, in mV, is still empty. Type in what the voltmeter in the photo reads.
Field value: 130 mV
